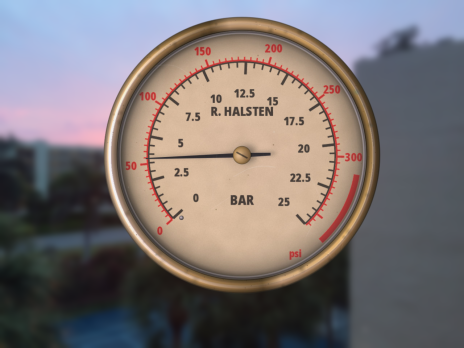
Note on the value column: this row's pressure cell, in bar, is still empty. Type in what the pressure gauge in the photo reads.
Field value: 3.75 bar
